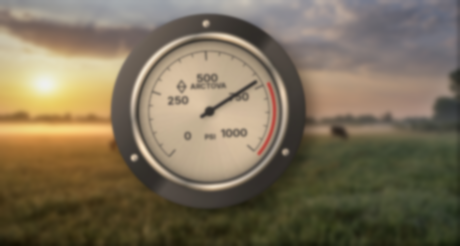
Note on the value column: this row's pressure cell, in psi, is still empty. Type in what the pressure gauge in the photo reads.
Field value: 725 psi
